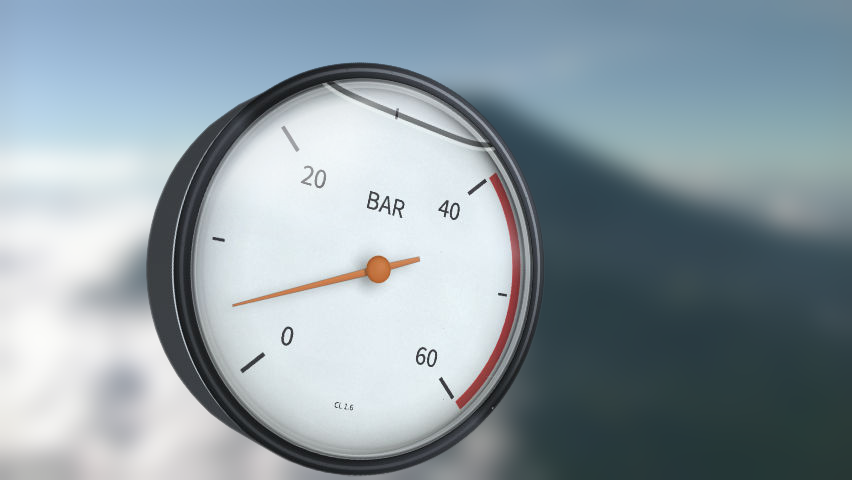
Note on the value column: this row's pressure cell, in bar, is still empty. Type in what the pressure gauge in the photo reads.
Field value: 5 bar
